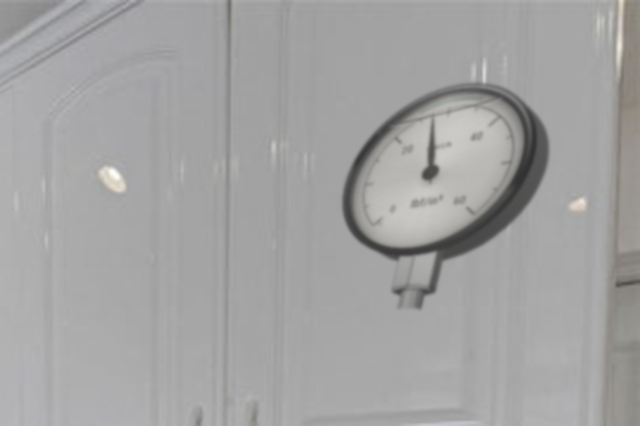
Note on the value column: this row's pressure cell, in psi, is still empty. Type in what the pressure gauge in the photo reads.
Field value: 27.5 psi
